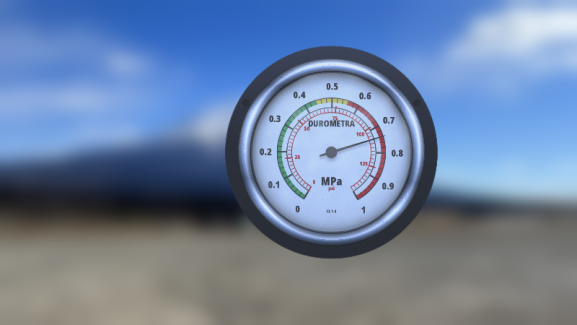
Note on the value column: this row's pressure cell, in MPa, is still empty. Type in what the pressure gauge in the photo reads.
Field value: 0.74 MPa
